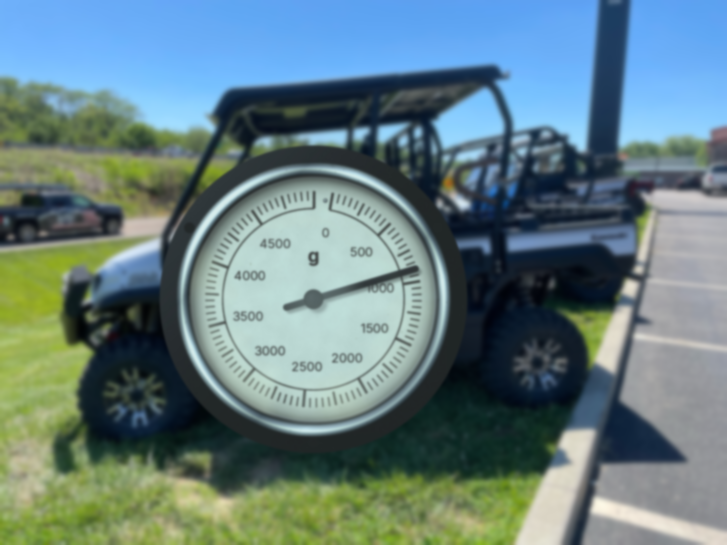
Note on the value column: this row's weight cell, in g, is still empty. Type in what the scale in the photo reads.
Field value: 900 g
